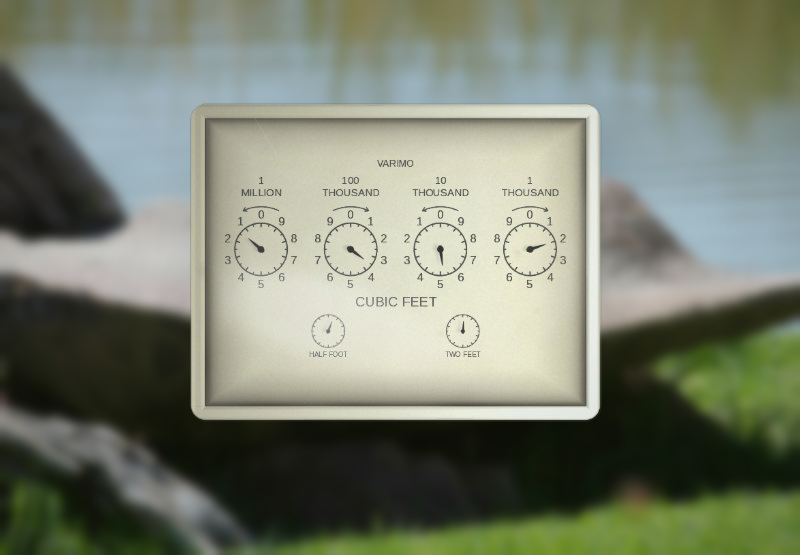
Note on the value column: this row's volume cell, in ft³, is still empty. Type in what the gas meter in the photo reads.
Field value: 135200 ft³
